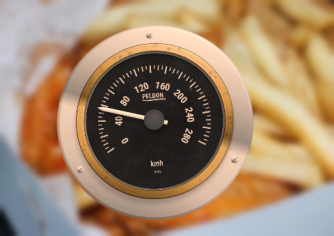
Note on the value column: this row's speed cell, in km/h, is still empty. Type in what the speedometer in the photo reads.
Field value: 55 km/h
